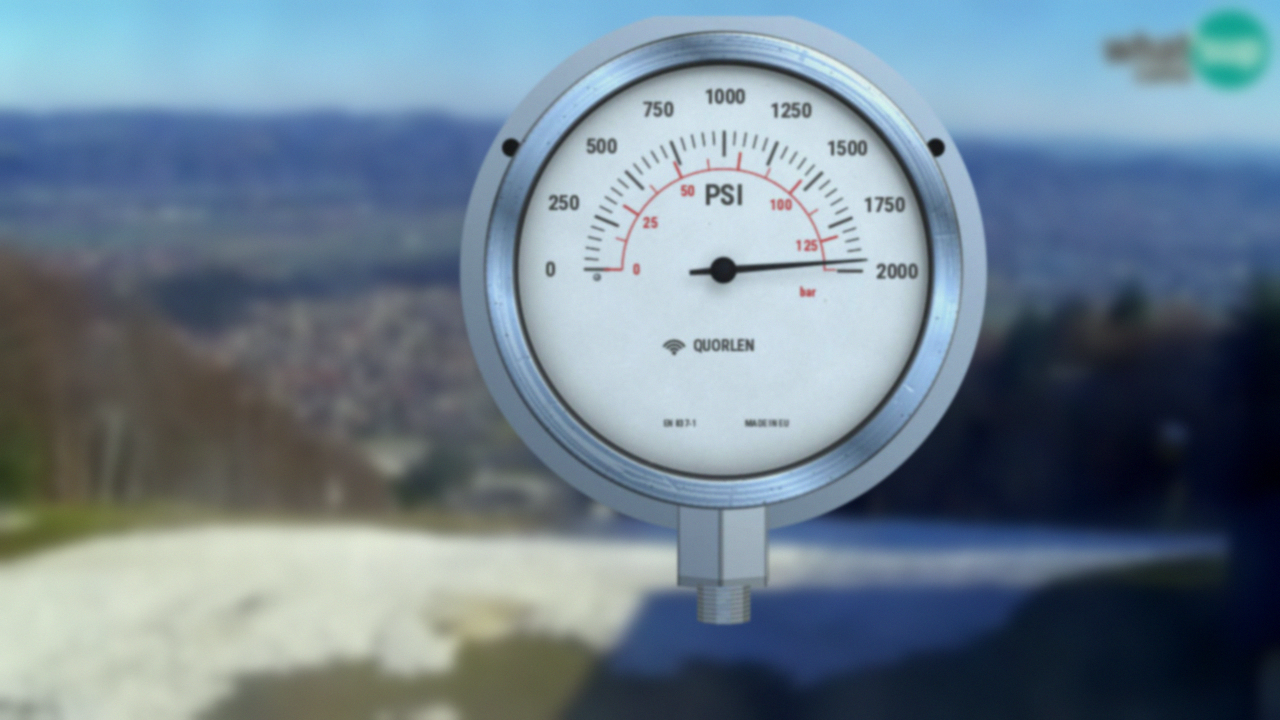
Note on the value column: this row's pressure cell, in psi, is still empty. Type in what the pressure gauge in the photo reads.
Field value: 1950 psi
